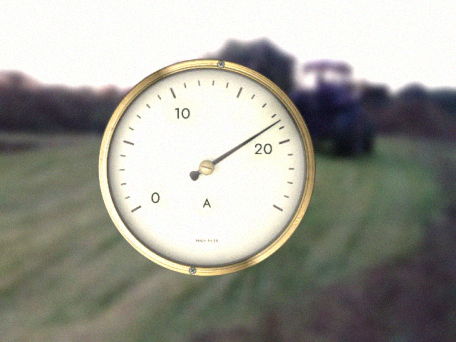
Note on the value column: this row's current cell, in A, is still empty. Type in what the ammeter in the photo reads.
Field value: 18.5 A
